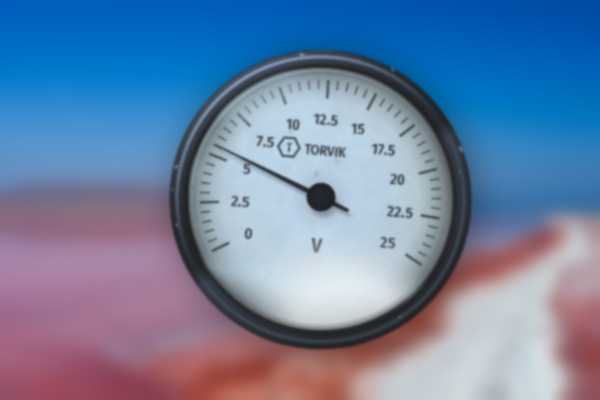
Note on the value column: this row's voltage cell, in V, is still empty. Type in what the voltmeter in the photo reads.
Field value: 5.5 V
